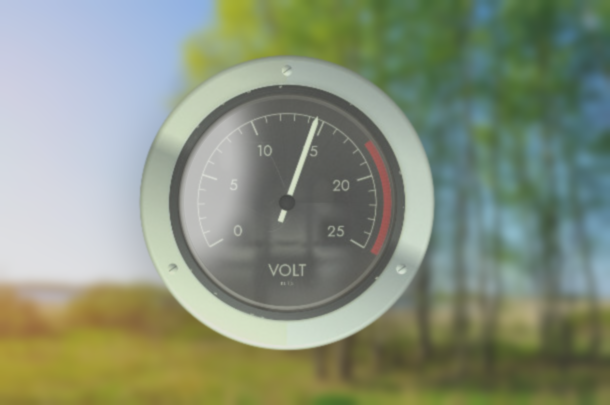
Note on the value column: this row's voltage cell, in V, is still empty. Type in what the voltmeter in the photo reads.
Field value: 14.5 V
